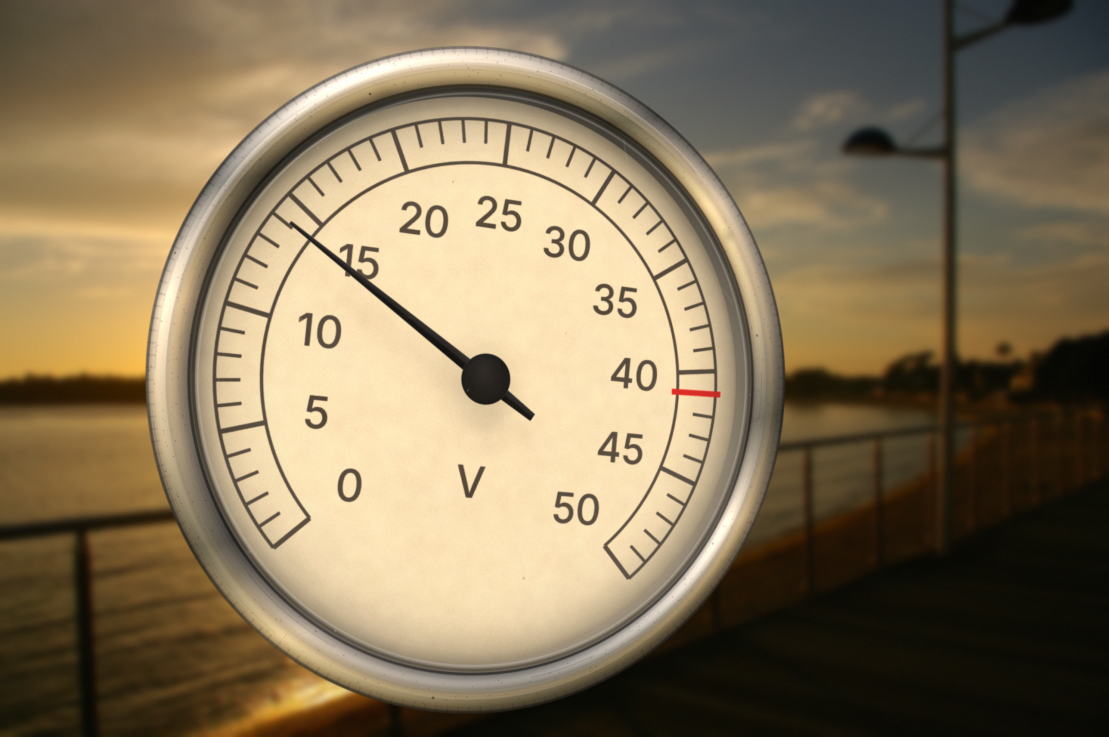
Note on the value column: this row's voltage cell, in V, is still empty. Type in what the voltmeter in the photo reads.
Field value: 14 V
